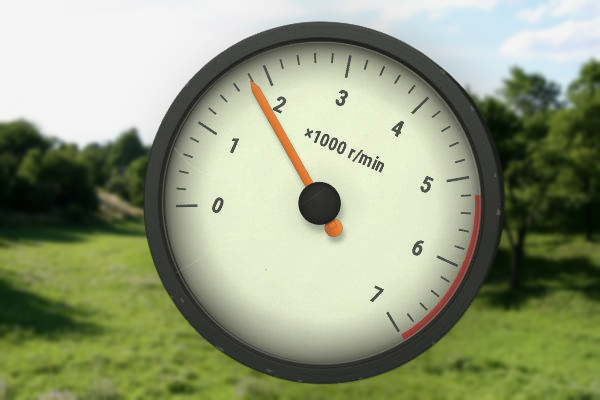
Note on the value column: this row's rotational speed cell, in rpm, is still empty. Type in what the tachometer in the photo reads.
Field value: 1800 rpm
